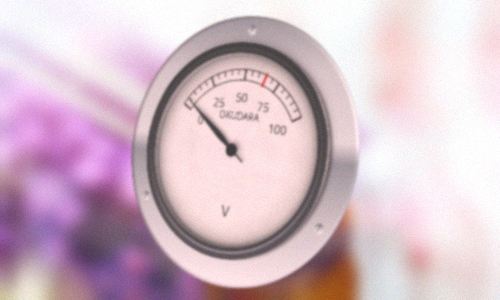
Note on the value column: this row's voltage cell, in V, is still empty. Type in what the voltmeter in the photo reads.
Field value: 5 V
